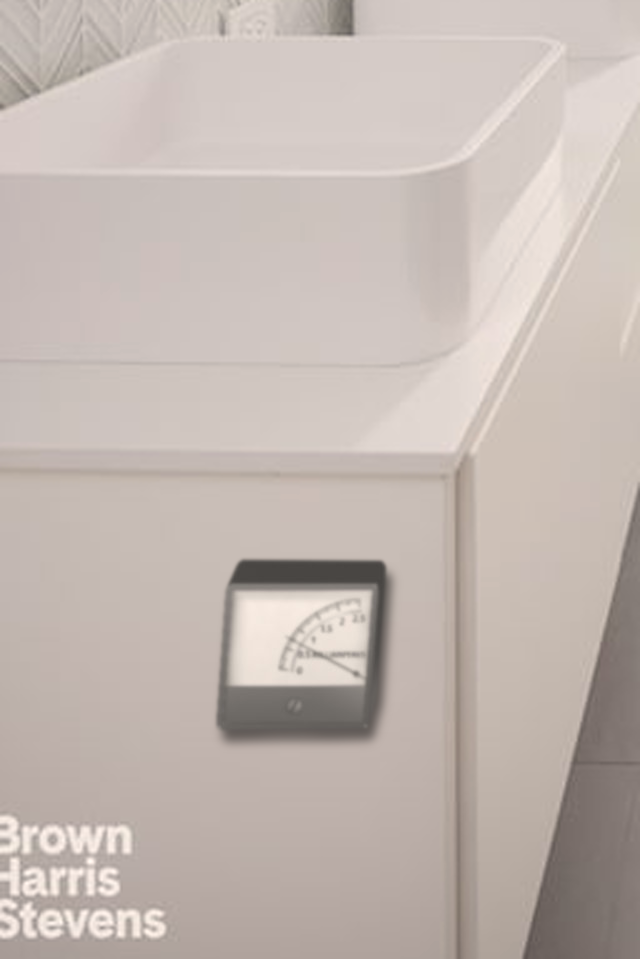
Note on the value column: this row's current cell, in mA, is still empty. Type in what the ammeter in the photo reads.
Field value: 0.75 mA
